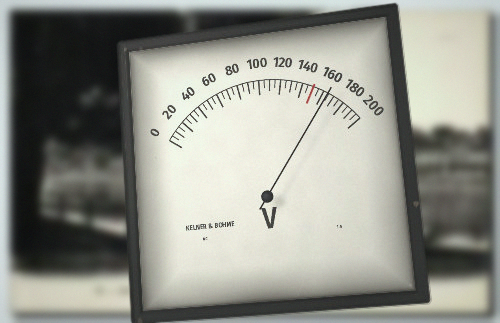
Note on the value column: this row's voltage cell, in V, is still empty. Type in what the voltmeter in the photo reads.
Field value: 165 V
